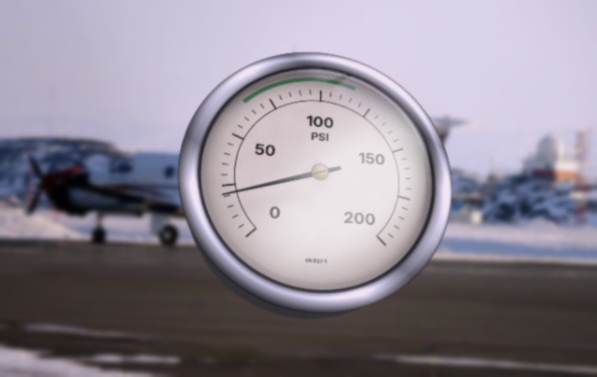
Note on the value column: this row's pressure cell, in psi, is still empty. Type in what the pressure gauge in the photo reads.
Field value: 20 psi
